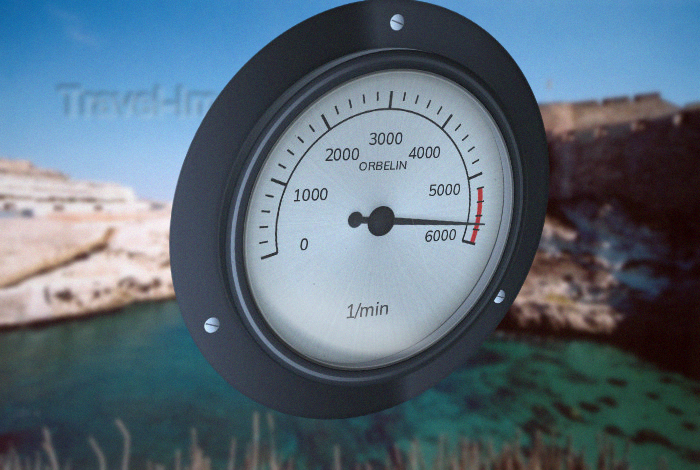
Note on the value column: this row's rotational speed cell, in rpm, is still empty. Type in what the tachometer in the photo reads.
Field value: 5700 rpm
